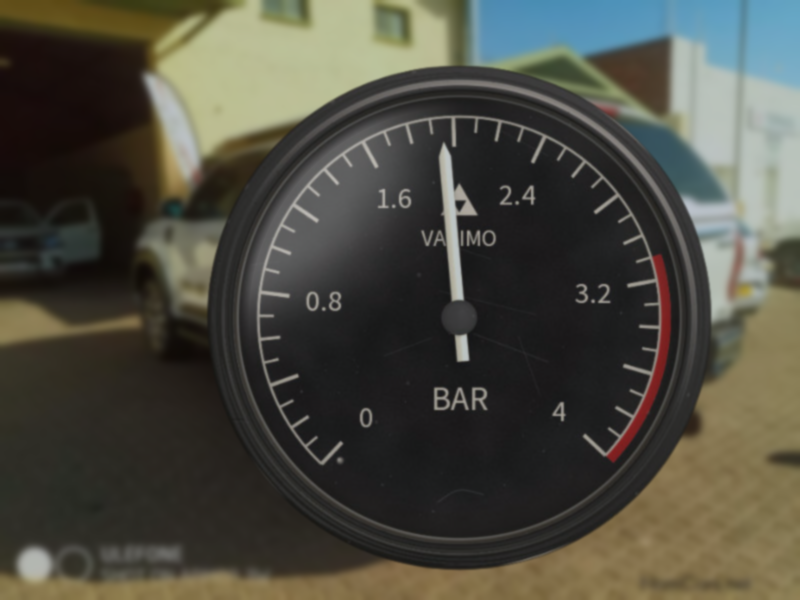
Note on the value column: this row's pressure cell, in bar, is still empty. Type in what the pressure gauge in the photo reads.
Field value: 1.95 bar
